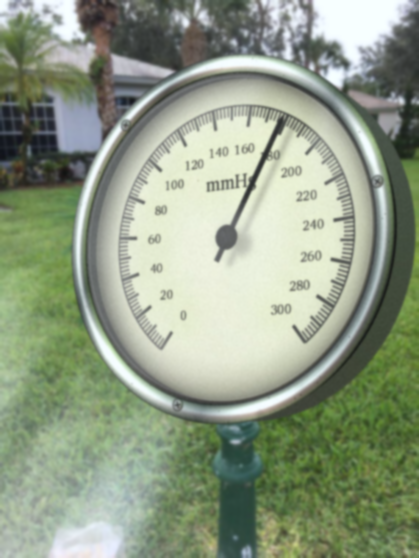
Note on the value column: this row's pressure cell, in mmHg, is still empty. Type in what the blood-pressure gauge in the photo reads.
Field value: 180 mmHg
